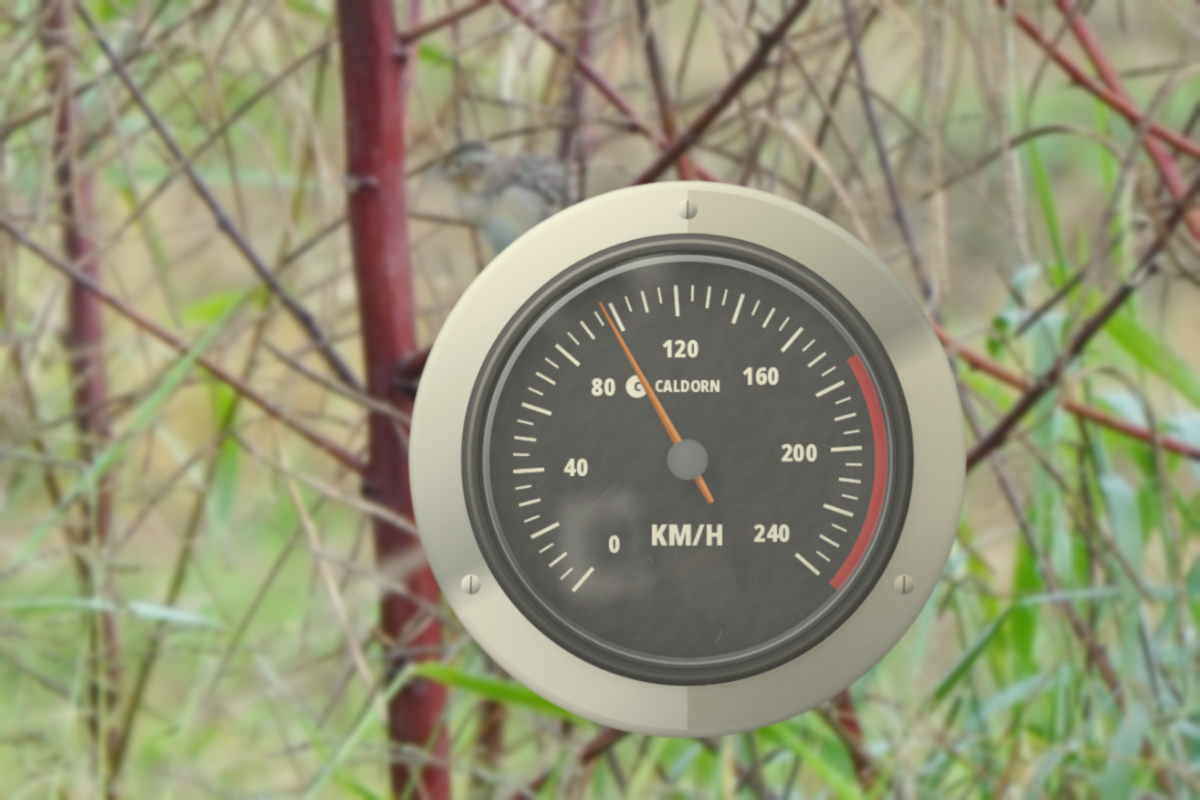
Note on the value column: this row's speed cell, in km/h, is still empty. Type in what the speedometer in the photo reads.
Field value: 97.5 km/h
